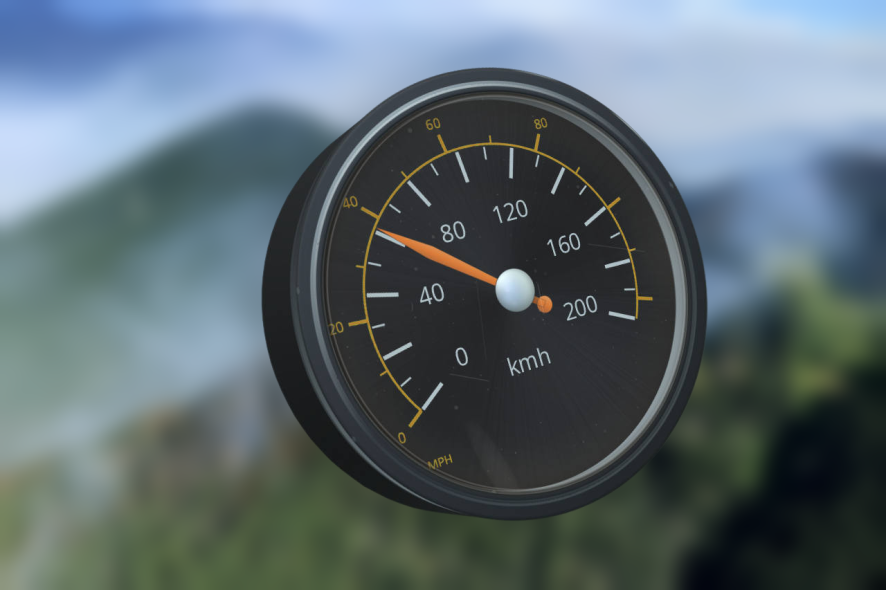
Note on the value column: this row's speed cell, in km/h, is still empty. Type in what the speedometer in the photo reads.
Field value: 60 km/h
